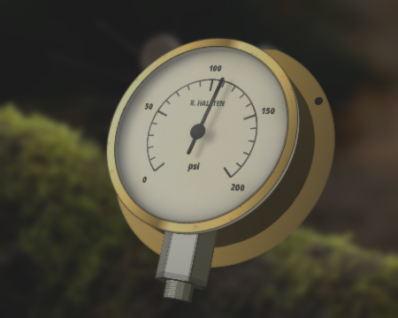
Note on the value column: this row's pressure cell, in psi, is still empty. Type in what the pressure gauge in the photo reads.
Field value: 110 psi
